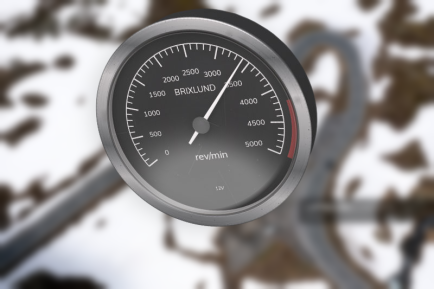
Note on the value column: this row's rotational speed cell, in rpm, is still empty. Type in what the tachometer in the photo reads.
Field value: 3400 rpm
